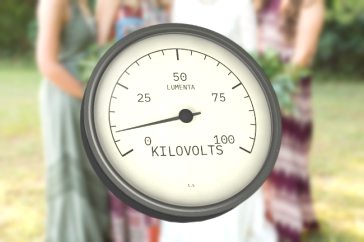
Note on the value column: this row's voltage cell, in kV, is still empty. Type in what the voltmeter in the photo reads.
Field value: 7.5 kV
